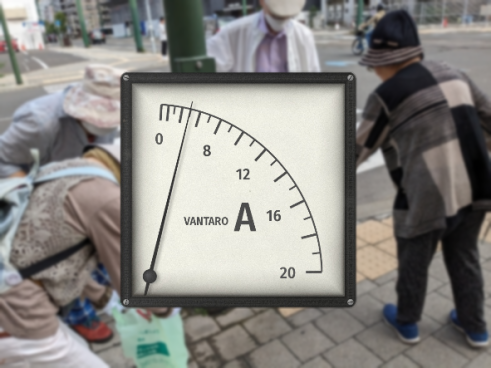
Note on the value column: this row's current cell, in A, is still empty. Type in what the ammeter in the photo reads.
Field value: 5 A
